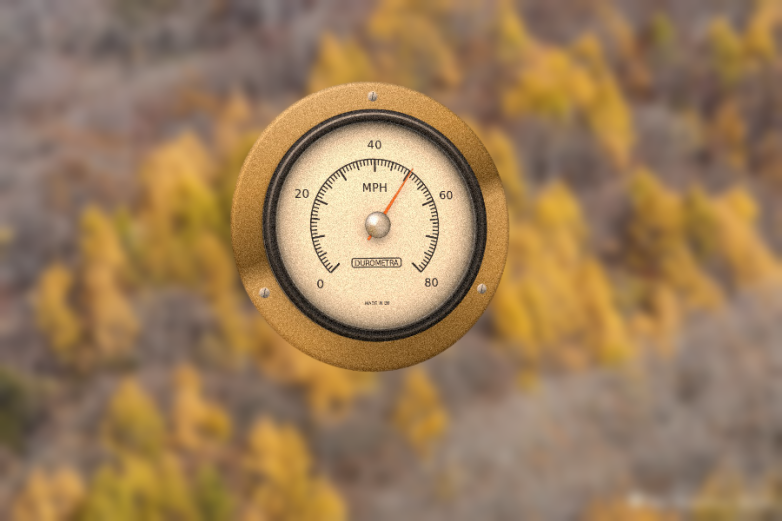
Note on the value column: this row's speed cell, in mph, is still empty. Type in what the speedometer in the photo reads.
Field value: 50 mph
